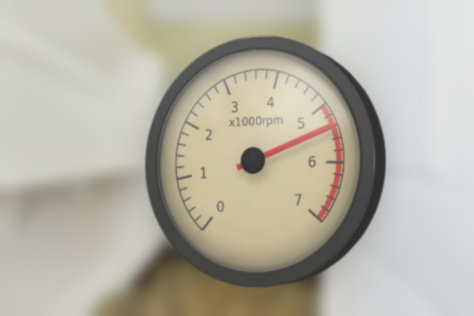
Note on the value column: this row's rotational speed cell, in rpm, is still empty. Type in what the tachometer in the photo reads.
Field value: 5400 rpm
